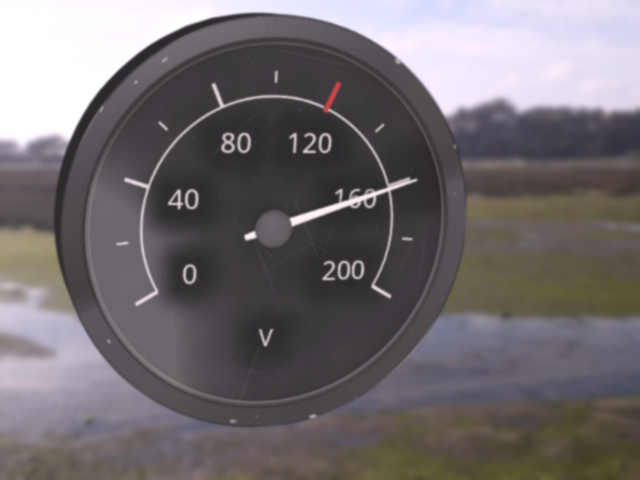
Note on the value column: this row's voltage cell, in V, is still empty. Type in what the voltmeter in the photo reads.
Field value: 160 V
